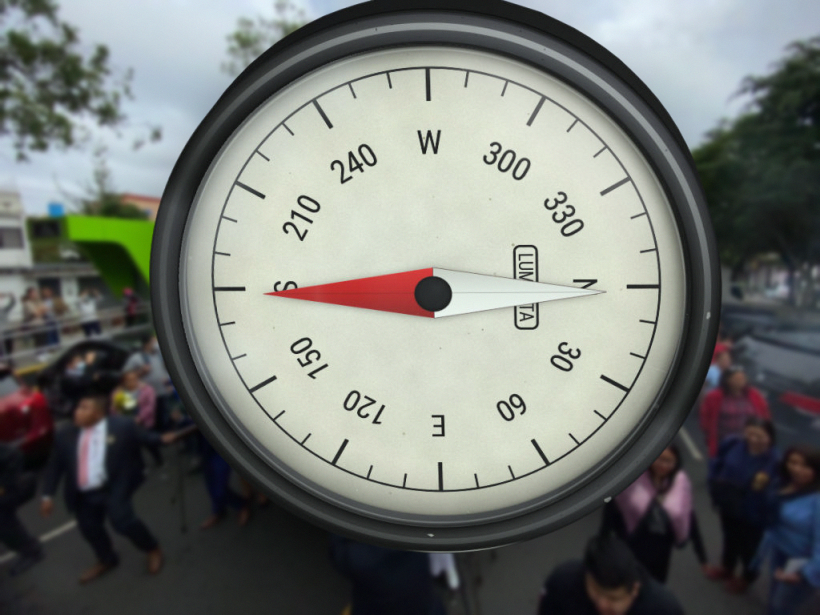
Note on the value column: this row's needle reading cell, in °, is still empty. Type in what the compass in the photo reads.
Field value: 180 °
